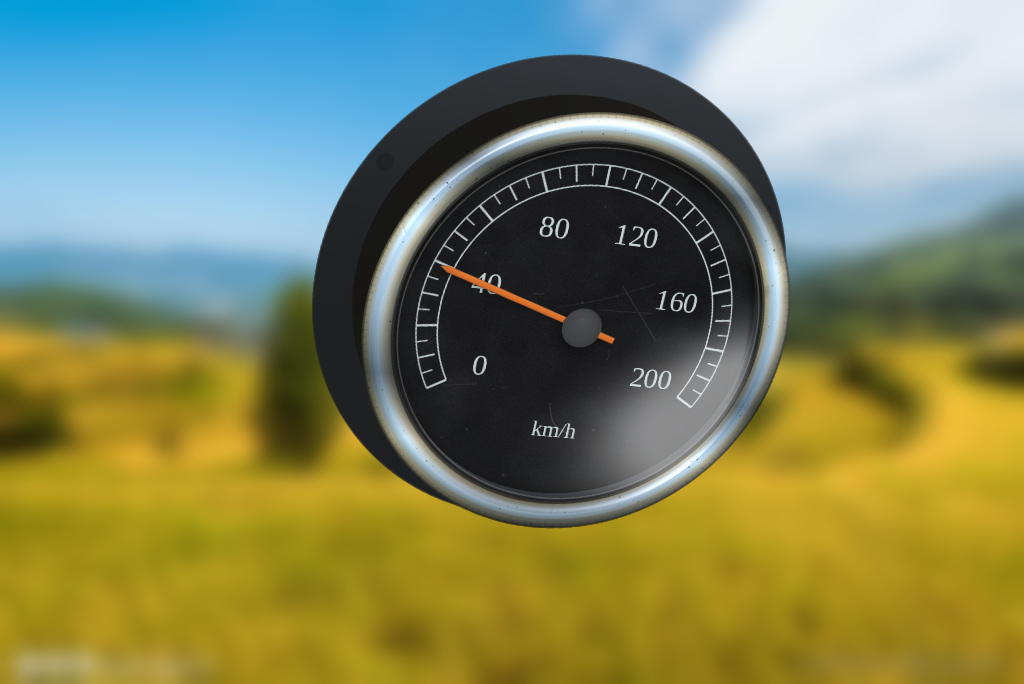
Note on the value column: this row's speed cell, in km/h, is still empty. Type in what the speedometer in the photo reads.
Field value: 40 km/h
